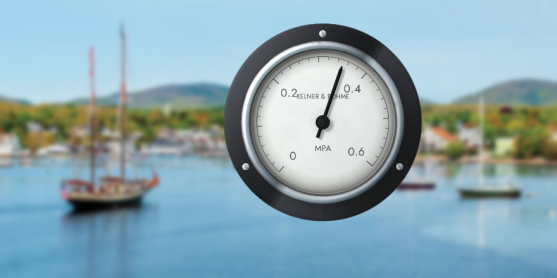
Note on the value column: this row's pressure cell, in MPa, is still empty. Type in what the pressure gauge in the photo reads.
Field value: 0.35 MPa
